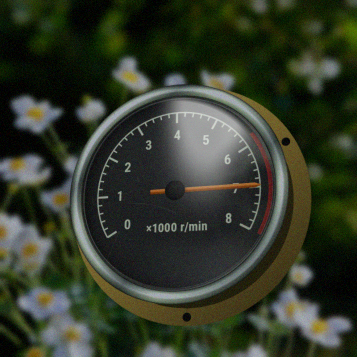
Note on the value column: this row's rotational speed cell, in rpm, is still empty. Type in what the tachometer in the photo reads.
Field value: 7000 rpm
